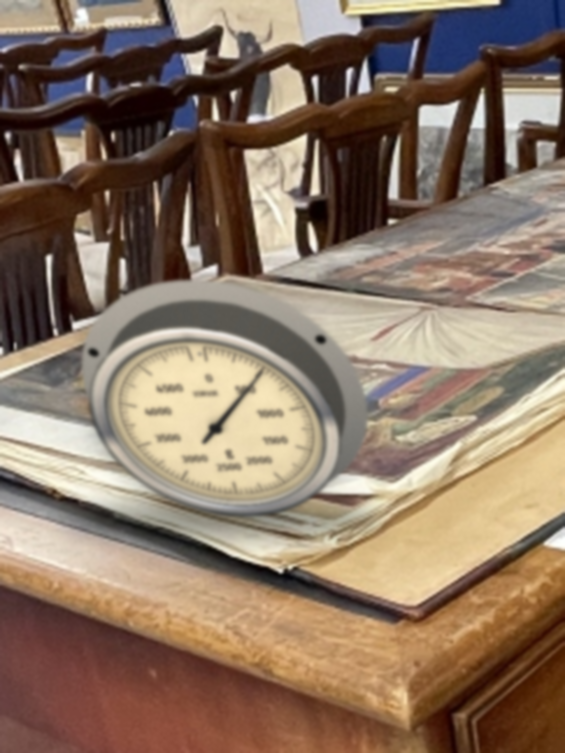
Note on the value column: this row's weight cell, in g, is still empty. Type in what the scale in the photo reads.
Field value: 500 g
